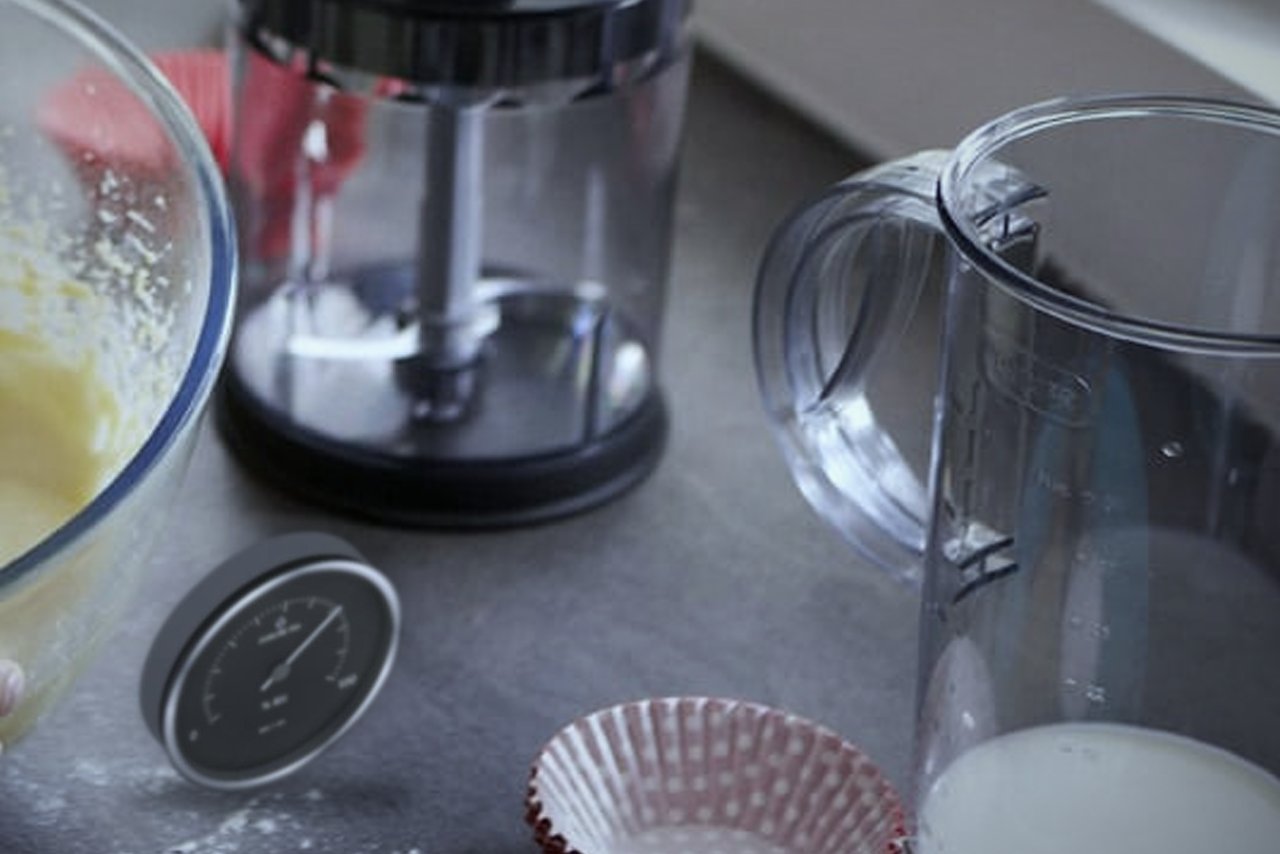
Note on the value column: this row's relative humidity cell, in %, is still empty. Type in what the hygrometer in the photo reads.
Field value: 70 %
